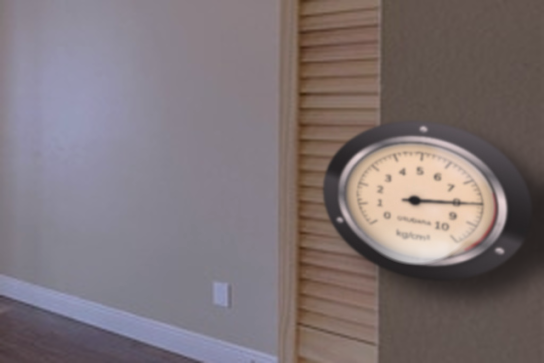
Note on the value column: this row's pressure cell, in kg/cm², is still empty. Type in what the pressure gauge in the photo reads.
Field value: 8 kg/cm²
